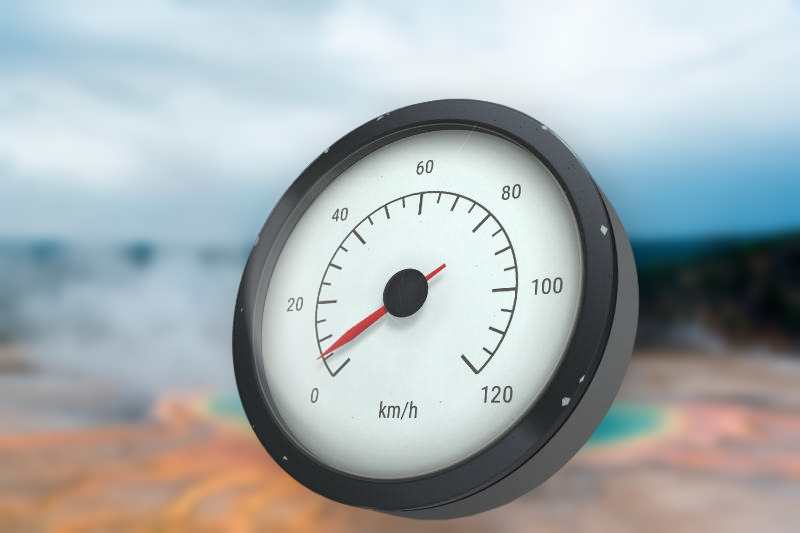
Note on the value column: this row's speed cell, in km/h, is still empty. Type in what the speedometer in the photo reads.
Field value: 5 km/h
